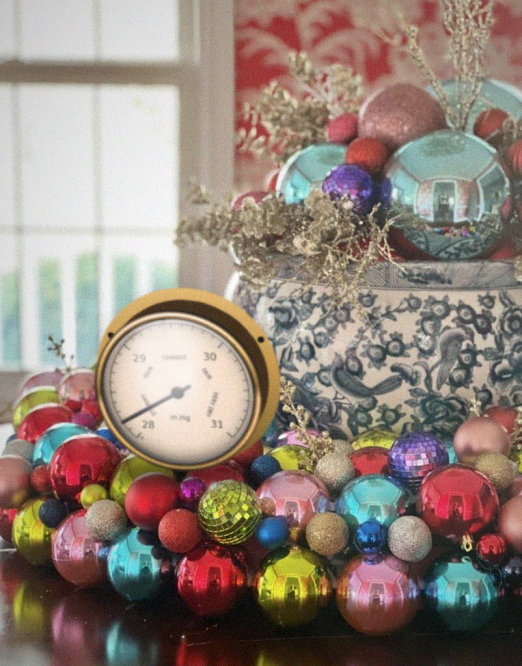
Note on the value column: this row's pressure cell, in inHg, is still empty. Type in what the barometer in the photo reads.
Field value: 28.2 inHg
